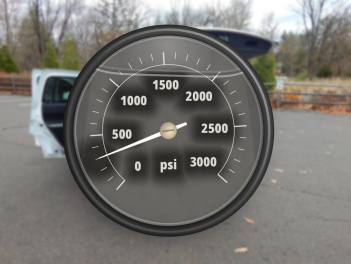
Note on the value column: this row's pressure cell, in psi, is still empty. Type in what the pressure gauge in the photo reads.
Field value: 300 psi
